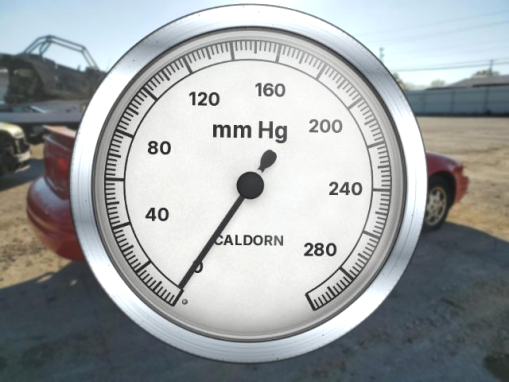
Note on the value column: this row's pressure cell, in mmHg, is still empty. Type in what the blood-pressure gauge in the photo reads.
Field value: 2 mmHg
